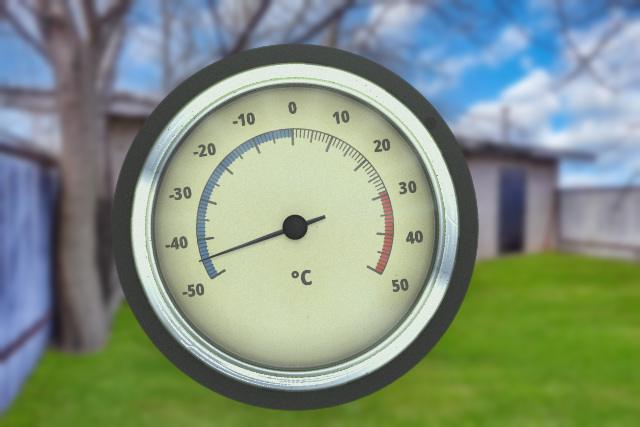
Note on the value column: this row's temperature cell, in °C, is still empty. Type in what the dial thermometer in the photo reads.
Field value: -45 °C
